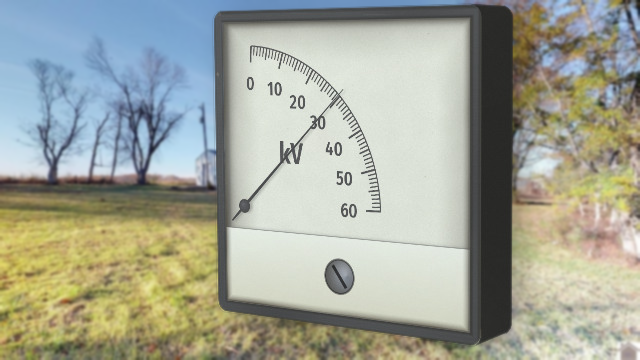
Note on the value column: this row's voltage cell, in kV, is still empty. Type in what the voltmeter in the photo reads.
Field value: 30 kV
